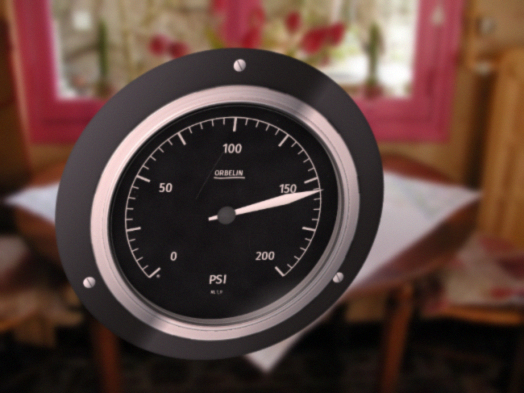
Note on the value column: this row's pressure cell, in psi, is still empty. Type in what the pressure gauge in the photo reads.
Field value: 155 psi
